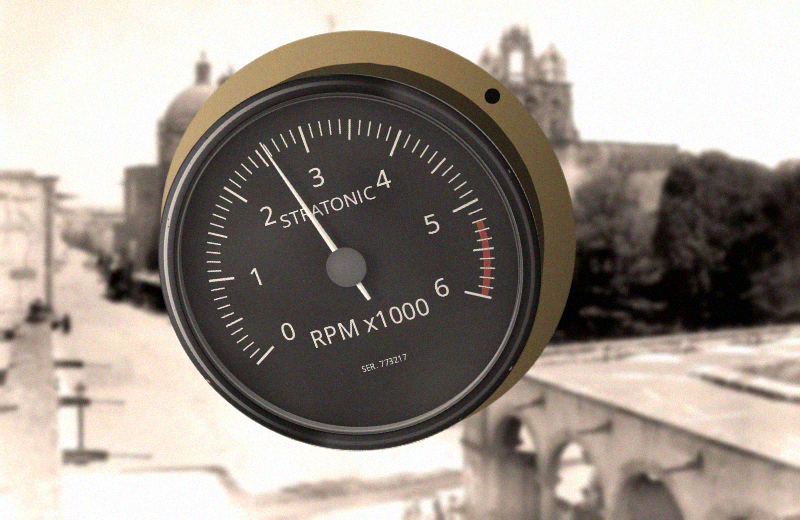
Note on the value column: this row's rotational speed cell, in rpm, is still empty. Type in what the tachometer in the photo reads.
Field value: 2600 rpm
